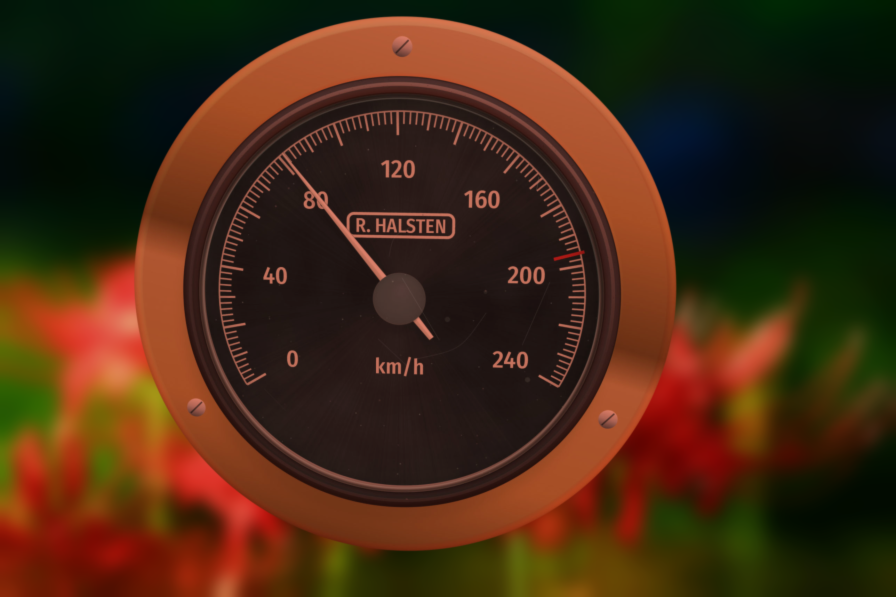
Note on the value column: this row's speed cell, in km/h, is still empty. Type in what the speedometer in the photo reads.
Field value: 82 km/h
